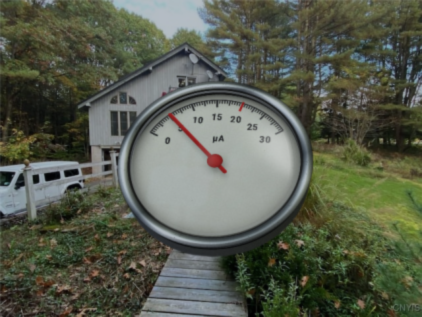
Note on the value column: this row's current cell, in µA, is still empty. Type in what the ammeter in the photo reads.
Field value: 5 µA
